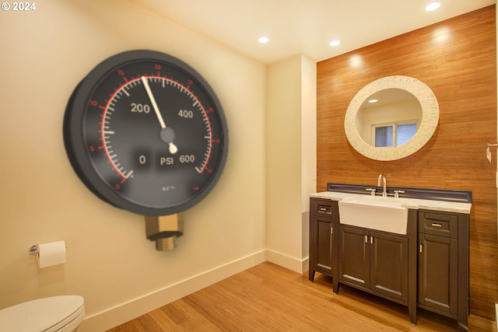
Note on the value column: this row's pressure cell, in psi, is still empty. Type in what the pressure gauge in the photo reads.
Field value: 250 psi
